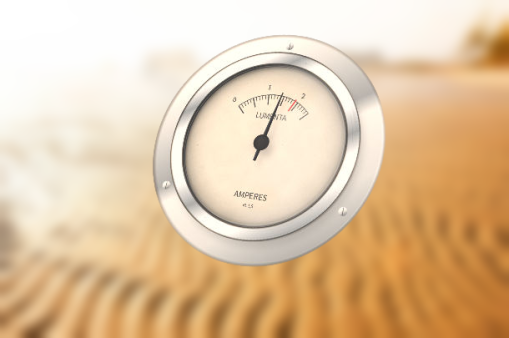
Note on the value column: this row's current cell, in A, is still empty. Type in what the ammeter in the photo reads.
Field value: 1.5 A
